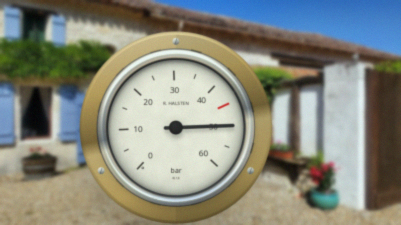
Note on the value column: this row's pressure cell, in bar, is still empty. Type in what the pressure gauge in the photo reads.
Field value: 50 bar
